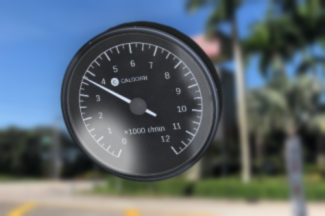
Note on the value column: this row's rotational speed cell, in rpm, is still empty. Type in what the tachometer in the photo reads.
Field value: 3750 rpm
